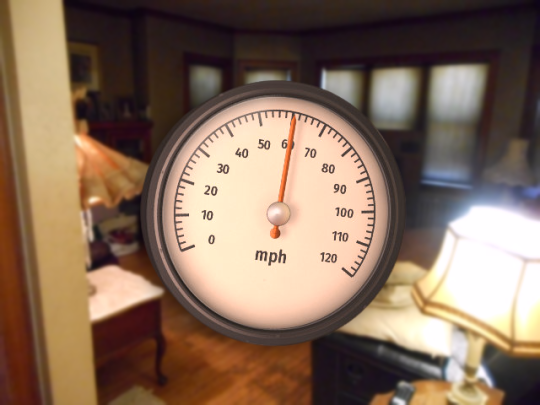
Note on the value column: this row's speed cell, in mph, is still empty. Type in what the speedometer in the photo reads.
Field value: 60 mph
